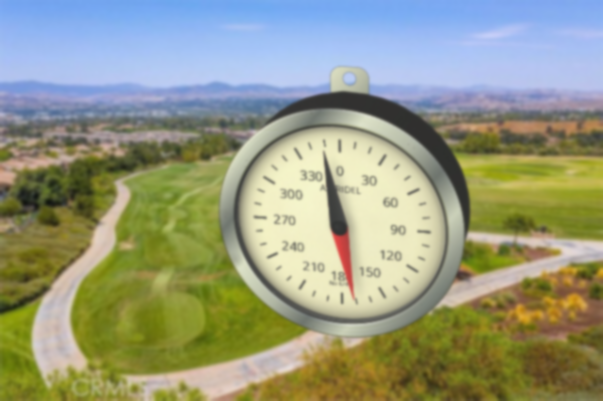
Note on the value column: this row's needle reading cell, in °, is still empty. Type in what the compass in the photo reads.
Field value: 170 °
